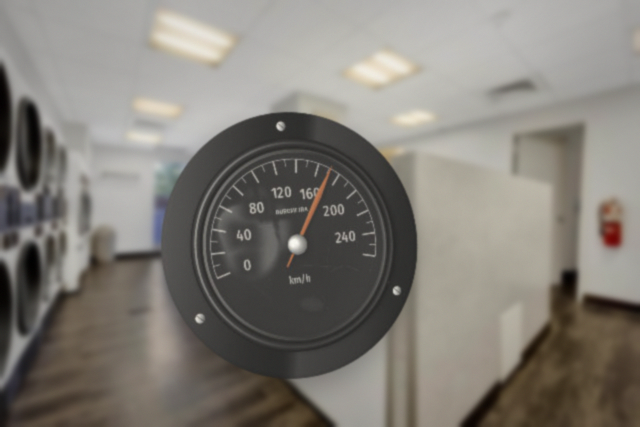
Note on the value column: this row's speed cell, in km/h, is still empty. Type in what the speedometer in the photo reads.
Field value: 170 km/h
